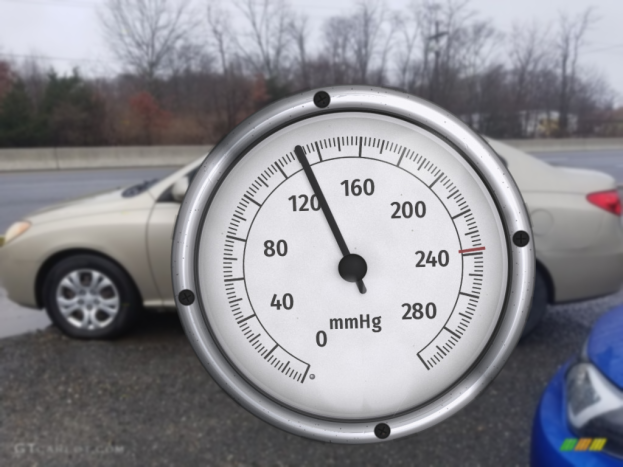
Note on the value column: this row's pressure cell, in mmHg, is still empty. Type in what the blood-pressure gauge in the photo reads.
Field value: 132 mmHg
